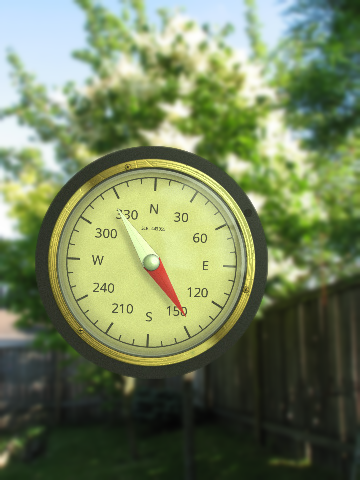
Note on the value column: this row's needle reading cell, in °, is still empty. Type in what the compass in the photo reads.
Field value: 145 °
